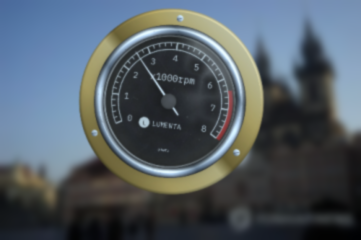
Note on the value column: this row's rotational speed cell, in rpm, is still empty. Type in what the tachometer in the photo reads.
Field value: 2600 rpm
